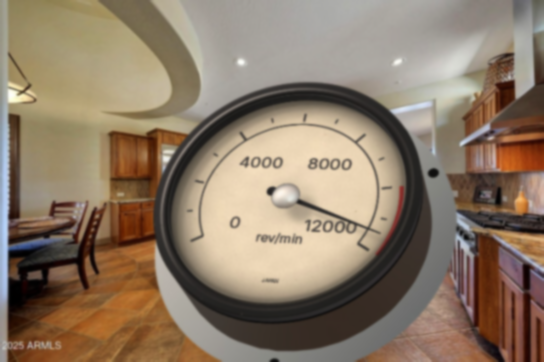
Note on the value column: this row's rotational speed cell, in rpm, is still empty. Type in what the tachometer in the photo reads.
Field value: 11500 rpm
